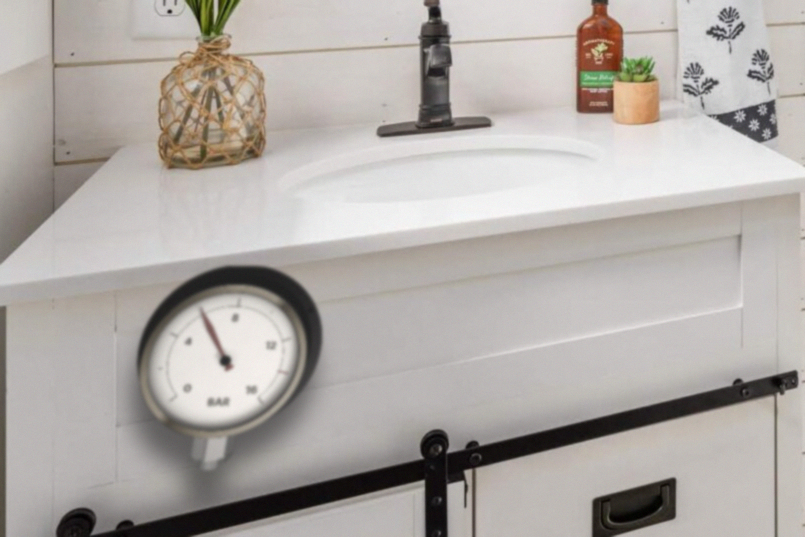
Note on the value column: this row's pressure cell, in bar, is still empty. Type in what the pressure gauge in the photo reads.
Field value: 6 bar
